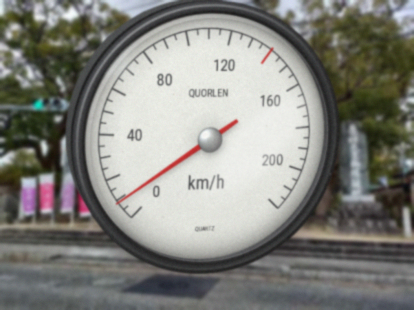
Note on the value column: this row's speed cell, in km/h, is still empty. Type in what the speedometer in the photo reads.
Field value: 10 km/h
